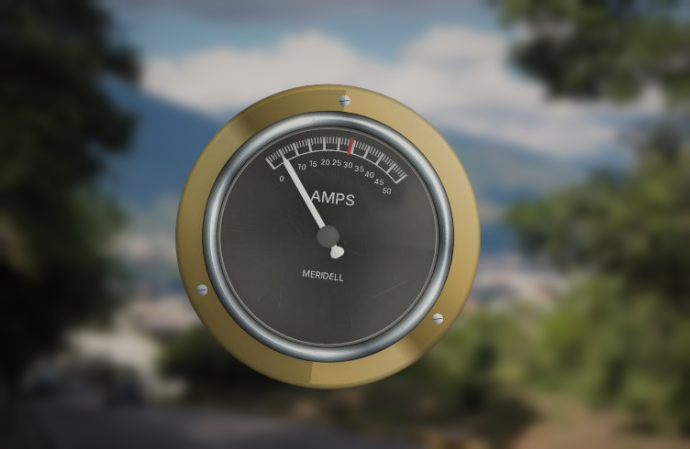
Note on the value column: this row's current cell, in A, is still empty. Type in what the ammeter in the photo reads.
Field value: 5 A
